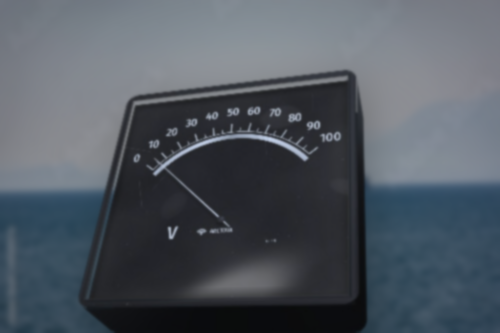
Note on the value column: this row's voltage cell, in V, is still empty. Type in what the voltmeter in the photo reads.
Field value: 5 V
